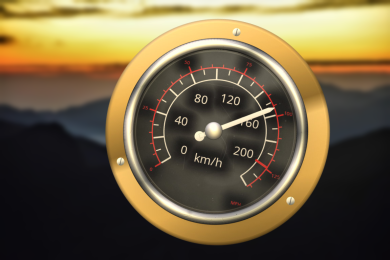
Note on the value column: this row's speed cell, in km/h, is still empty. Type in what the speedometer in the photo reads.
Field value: 155 km/h
